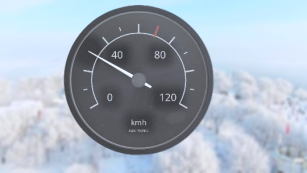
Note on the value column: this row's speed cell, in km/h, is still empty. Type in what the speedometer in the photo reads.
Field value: 30 km/h
